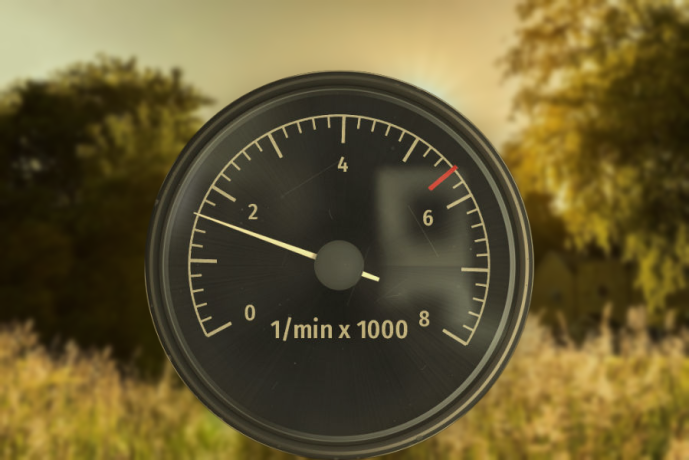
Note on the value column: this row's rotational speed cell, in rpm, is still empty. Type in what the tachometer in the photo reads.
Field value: 1600 rpm
